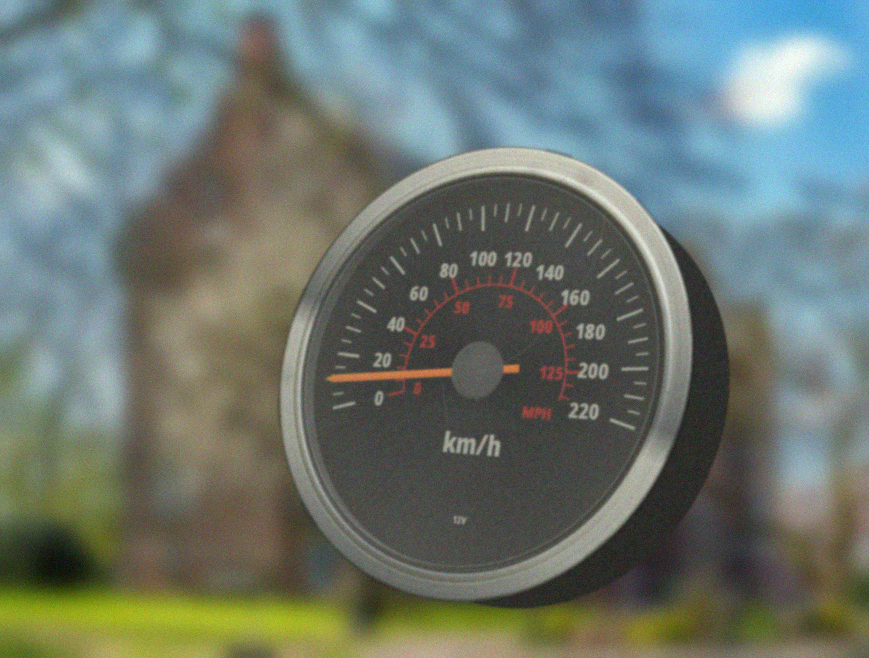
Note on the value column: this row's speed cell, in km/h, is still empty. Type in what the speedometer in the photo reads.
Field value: 10 km/h
